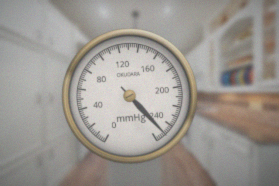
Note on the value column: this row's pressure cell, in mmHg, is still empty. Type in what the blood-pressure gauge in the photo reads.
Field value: 250 mmHg
